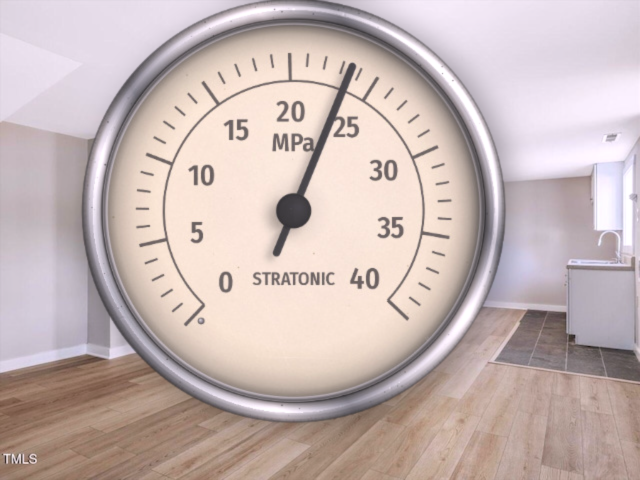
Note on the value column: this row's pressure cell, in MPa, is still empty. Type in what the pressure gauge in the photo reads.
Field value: 23.5 MPa
